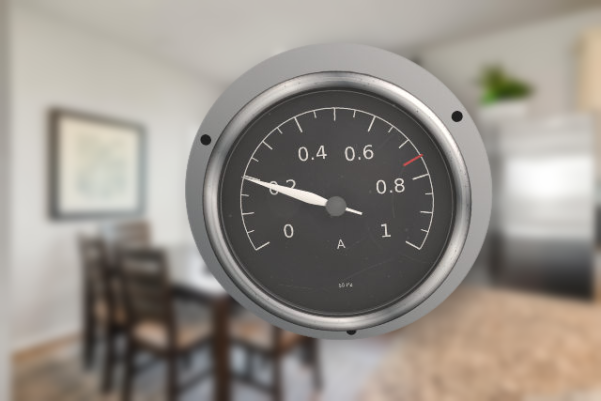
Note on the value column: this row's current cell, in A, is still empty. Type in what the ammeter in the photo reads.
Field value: 0.2 A
